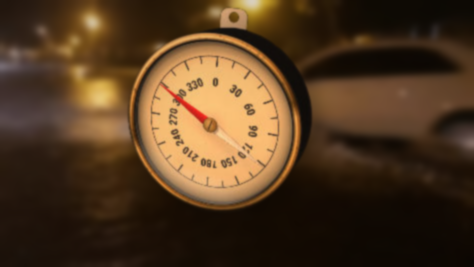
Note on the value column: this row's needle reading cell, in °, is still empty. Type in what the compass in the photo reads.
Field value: 300 °
